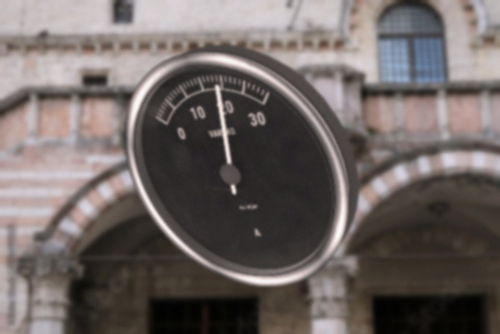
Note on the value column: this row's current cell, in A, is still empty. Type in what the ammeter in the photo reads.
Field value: 20 A
